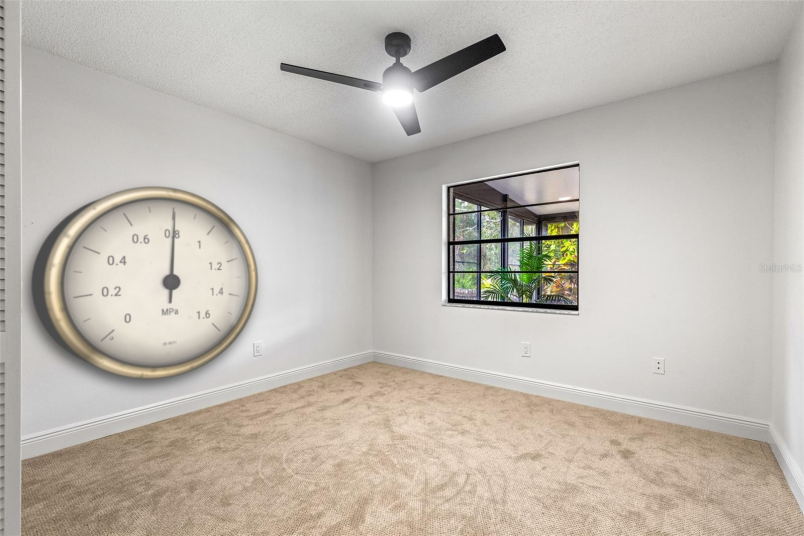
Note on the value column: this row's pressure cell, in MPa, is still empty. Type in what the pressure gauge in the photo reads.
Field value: 0.8 MPa
